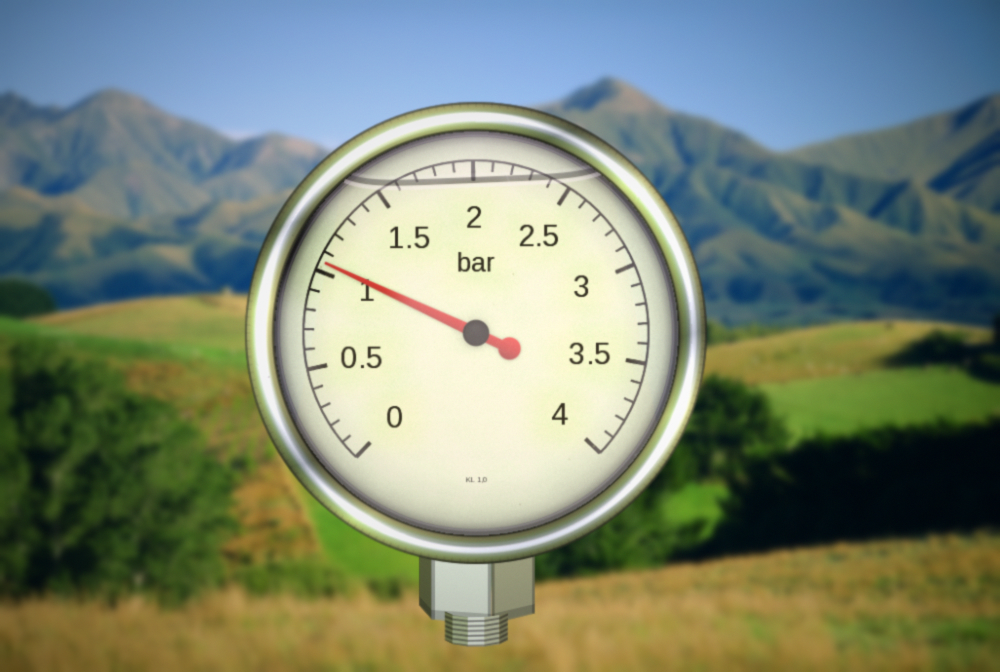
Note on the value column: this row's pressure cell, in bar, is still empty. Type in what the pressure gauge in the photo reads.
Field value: 1.05 bar
